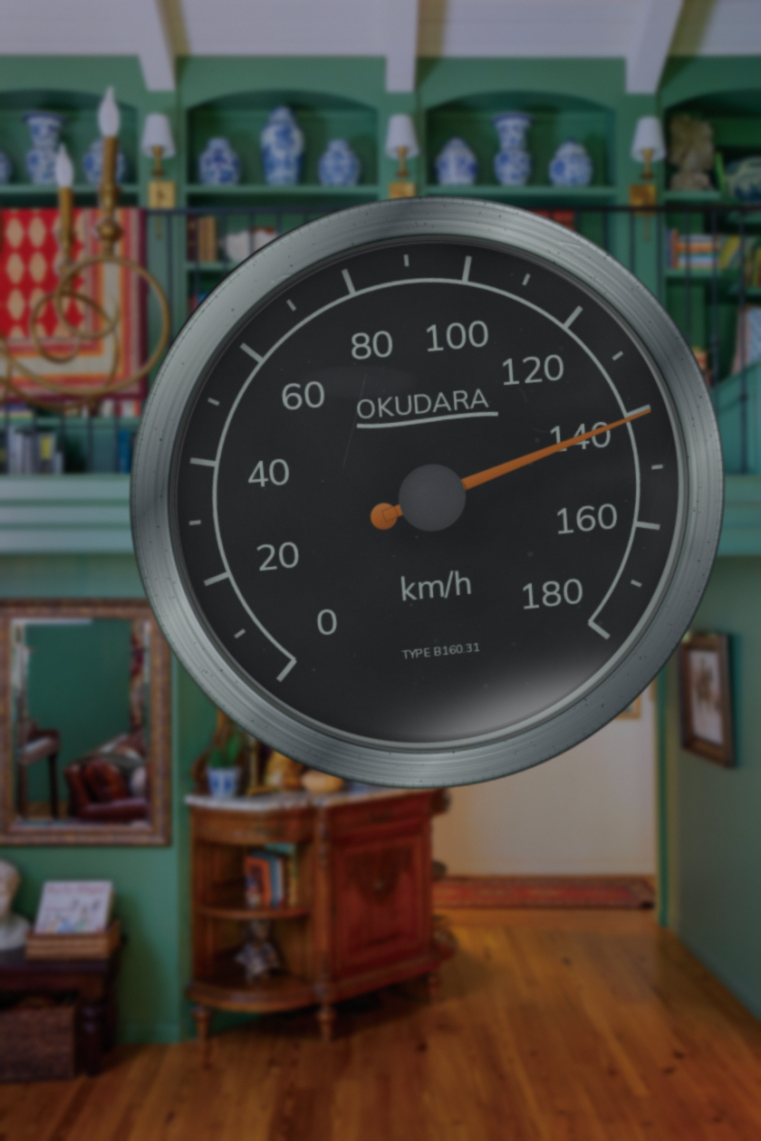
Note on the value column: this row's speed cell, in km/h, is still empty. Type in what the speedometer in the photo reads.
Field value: 140 km/h
